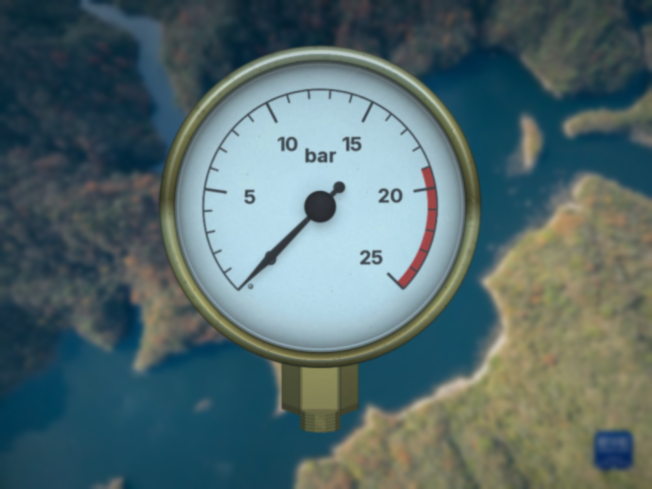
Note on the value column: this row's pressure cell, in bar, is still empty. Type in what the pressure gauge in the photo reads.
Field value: 0 bar
